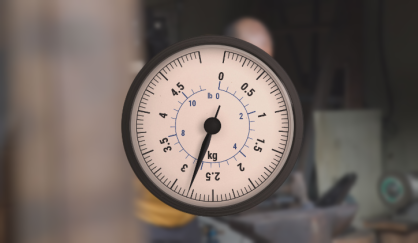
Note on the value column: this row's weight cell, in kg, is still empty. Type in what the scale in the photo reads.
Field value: 2.8 kg
